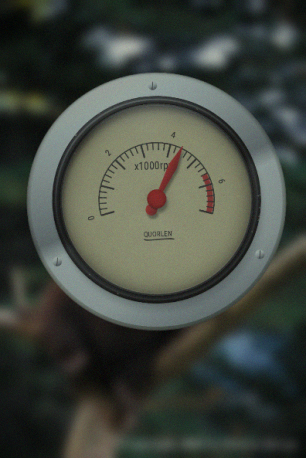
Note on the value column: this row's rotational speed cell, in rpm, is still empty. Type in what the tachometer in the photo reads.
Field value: 4400 rpm
